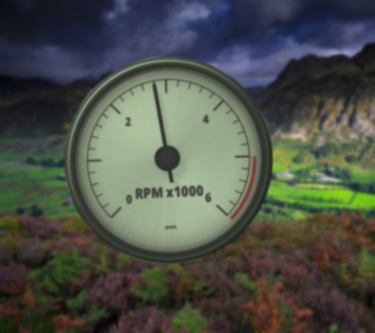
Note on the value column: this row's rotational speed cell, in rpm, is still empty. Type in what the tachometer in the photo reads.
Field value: 2800 rpm
